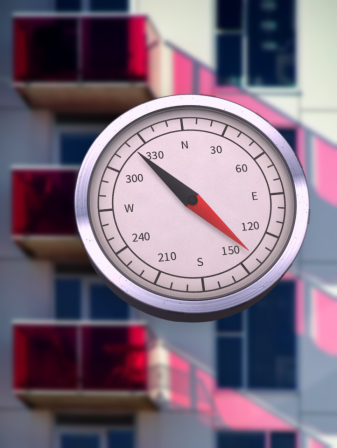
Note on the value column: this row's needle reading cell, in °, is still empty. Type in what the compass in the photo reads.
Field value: 140 °
